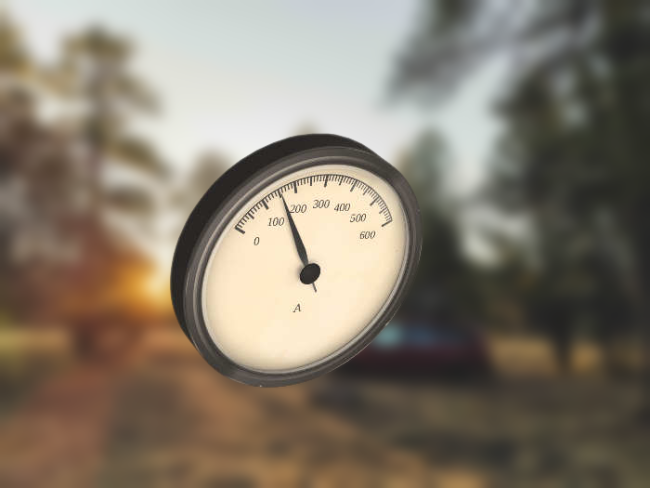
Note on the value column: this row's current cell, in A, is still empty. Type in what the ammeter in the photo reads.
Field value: 150 A
